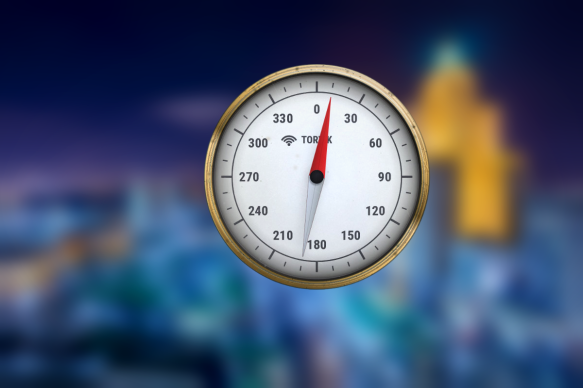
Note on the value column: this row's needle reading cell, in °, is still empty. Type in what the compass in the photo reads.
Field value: 10 °
